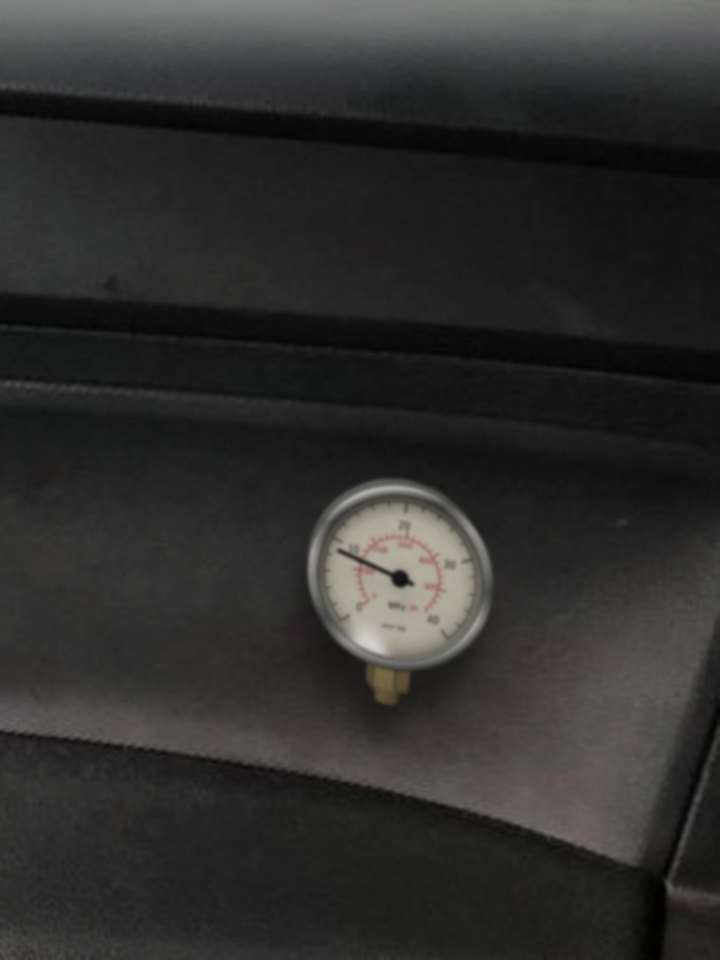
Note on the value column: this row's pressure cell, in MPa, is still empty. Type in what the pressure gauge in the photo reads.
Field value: 9 MPa
